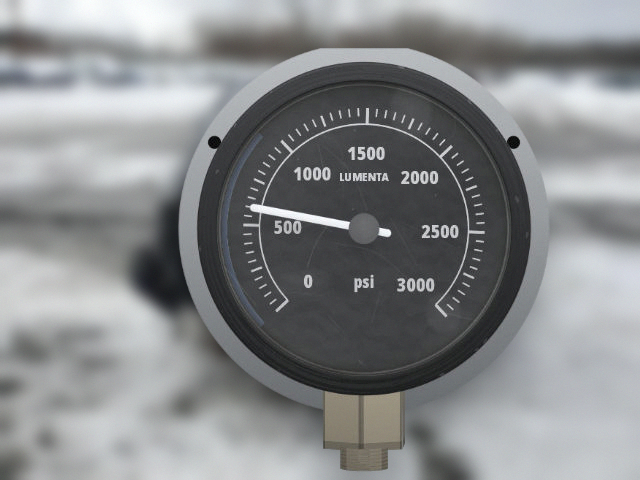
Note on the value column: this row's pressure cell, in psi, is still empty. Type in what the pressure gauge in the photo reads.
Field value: 600 psi
